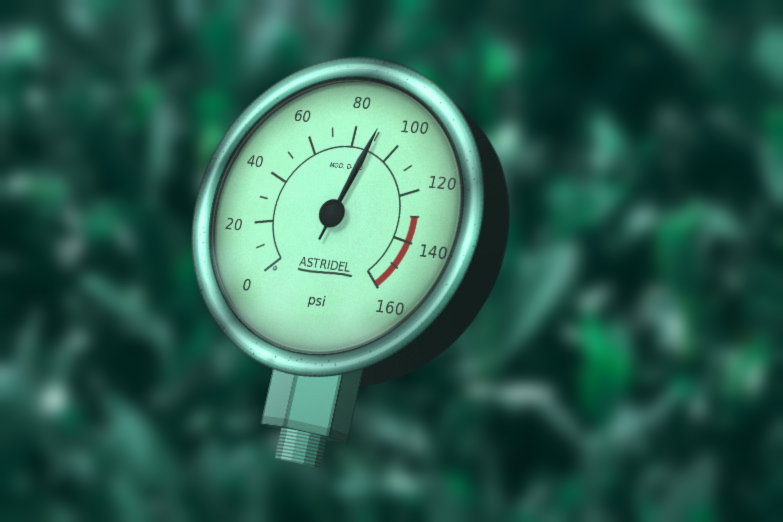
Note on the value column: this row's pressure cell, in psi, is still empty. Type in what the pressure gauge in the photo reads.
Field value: 90 psi
